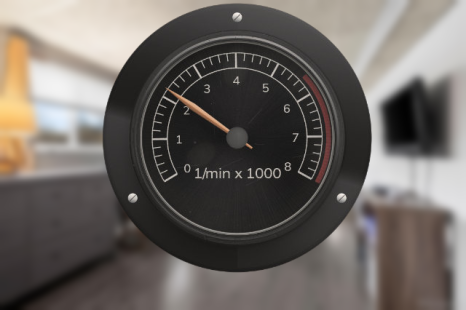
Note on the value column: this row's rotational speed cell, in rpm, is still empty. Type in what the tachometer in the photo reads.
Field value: 2200 rpm
